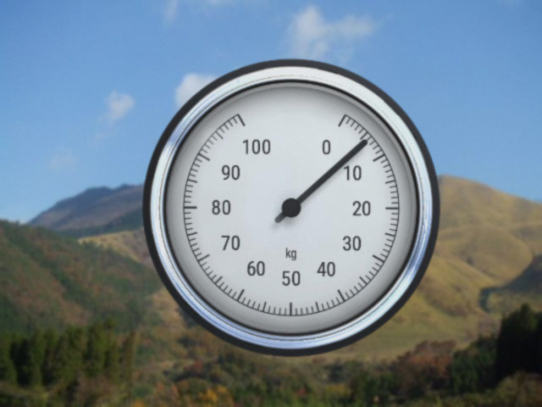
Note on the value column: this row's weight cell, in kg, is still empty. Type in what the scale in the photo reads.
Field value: 6 kg
